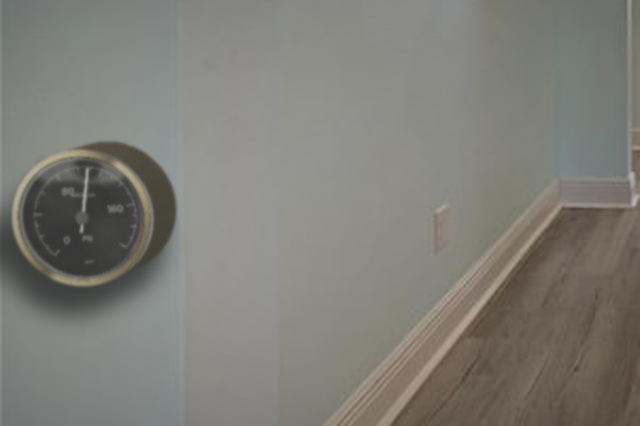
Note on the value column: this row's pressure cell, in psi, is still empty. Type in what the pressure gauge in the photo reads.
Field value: 110 psi
